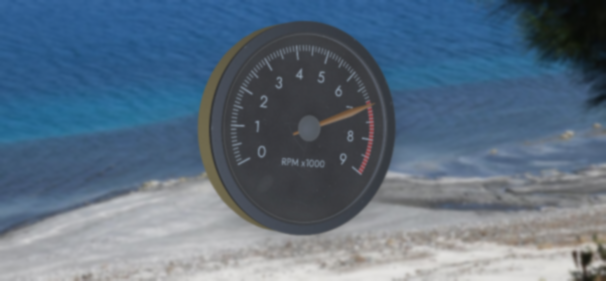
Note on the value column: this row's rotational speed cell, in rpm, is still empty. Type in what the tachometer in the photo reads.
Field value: 7000 rpm
